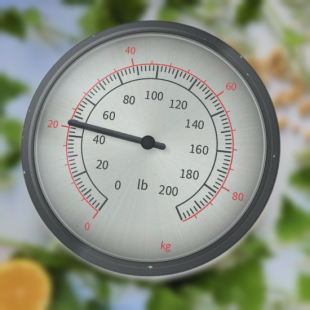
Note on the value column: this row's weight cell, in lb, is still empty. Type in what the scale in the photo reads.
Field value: 46 lb
